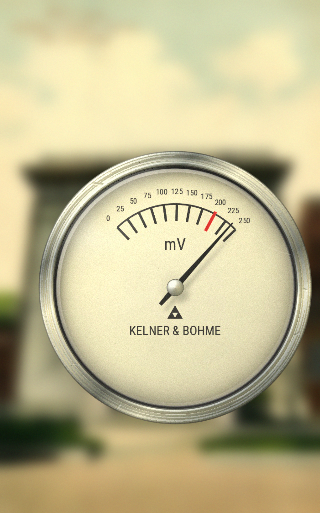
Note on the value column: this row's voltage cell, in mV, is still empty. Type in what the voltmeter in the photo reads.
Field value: 237.5 mV
